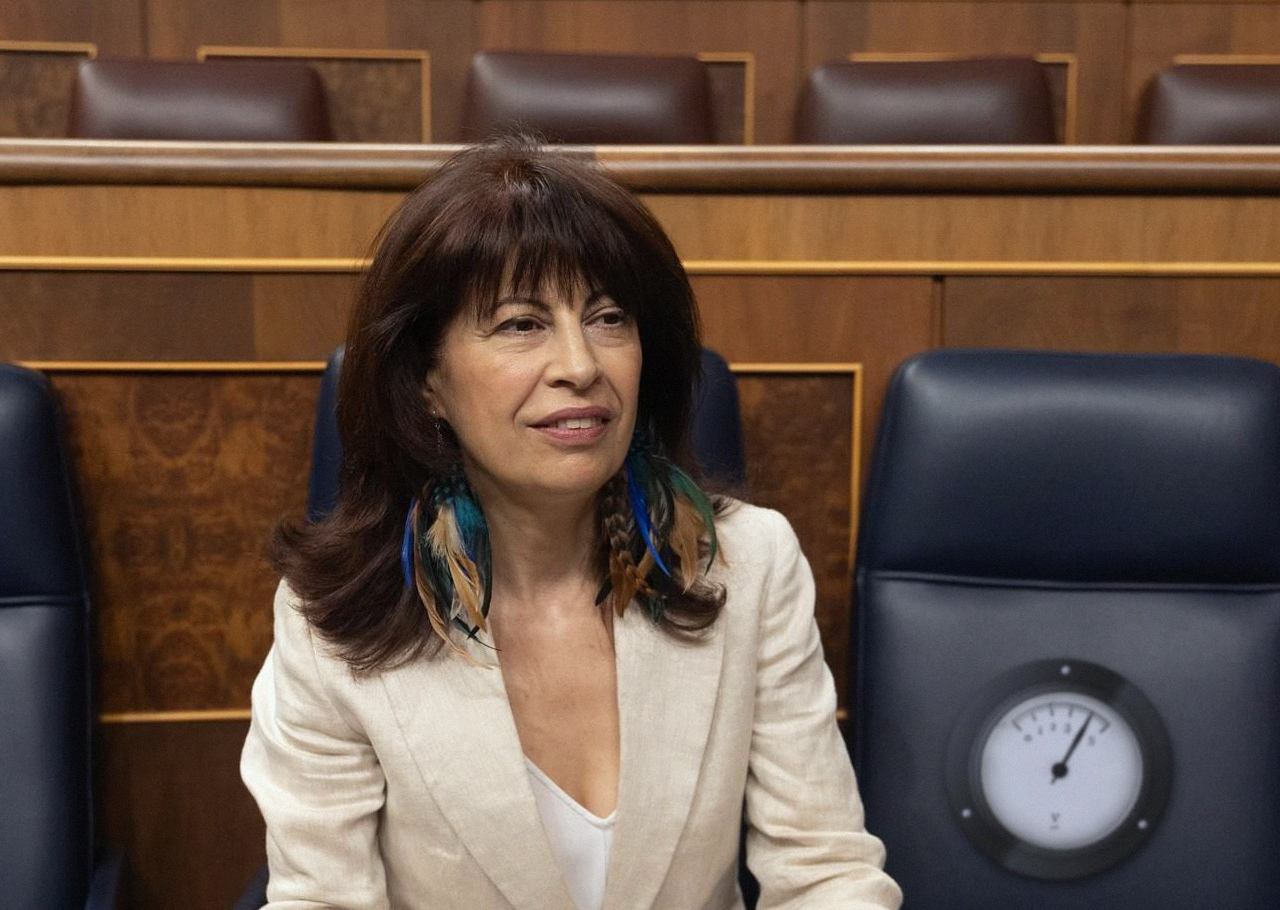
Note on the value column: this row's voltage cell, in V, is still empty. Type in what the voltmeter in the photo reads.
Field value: 4 V
